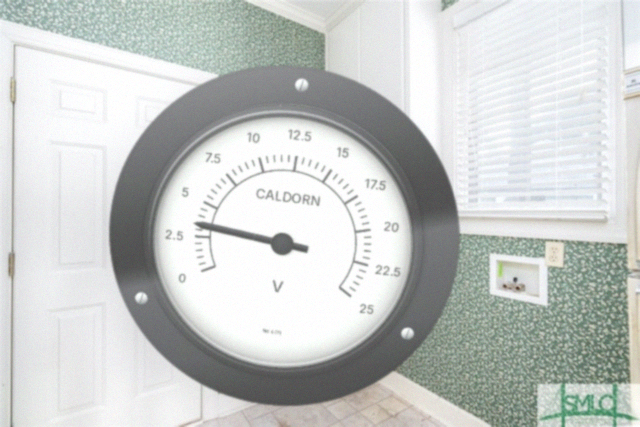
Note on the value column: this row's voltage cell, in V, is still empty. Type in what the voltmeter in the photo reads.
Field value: 3.5 V
